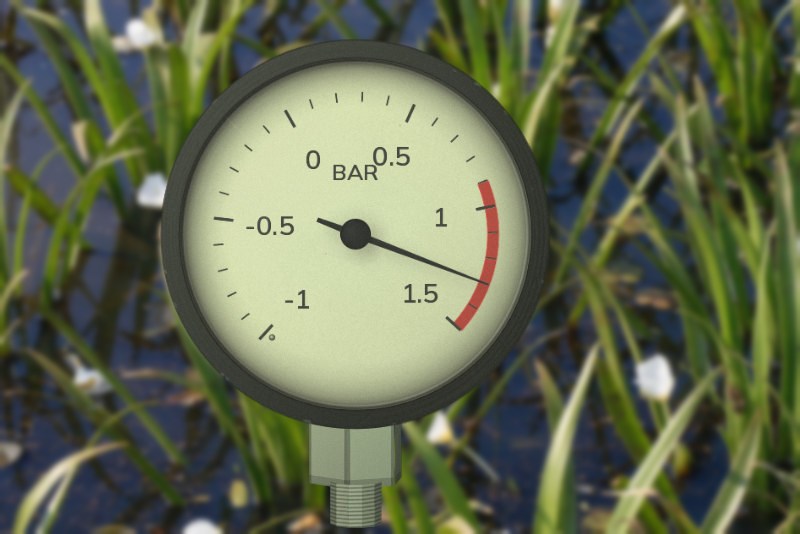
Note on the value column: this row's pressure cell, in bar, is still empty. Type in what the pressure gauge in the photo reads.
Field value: 1.3 bar
